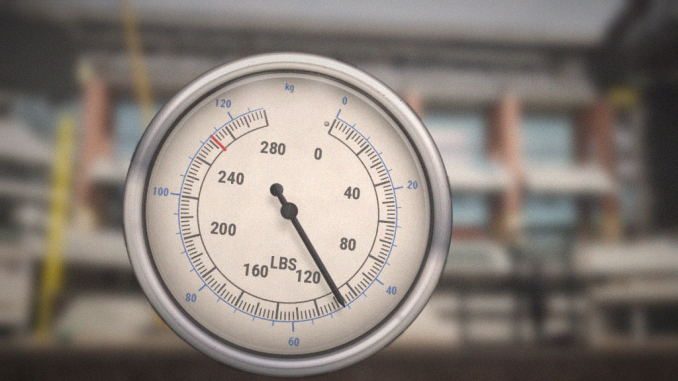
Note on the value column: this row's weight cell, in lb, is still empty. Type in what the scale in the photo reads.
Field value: 108 lb
